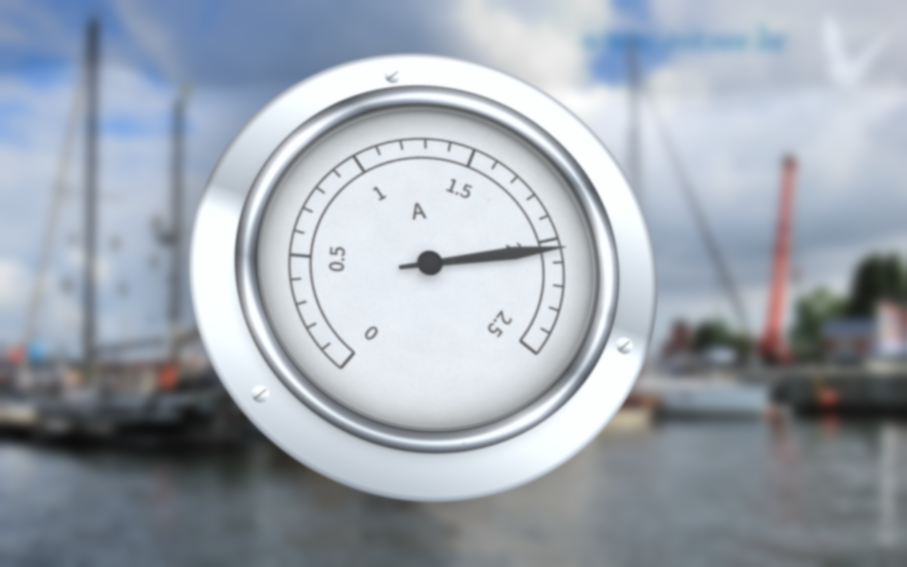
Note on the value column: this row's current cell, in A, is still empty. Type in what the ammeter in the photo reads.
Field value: 2.05 A
